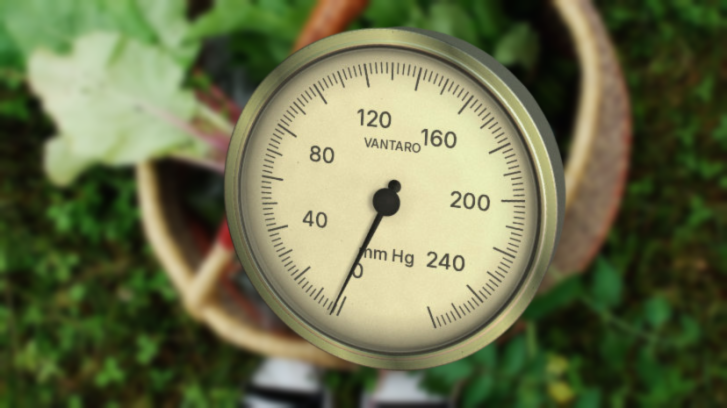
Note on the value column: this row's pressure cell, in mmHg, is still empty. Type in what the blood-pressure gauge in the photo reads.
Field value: 2 mmHg
